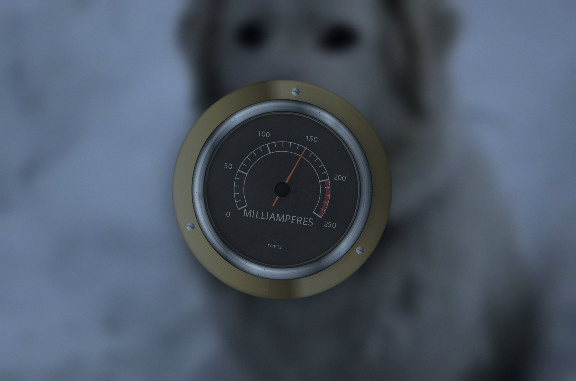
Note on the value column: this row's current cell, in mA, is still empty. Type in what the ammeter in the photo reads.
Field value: 150 mA
